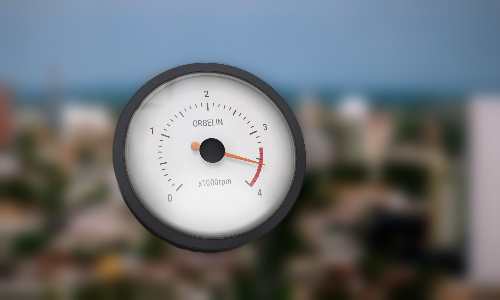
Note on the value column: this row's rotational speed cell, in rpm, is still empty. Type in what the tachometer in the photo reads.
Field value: 3600 rpm
